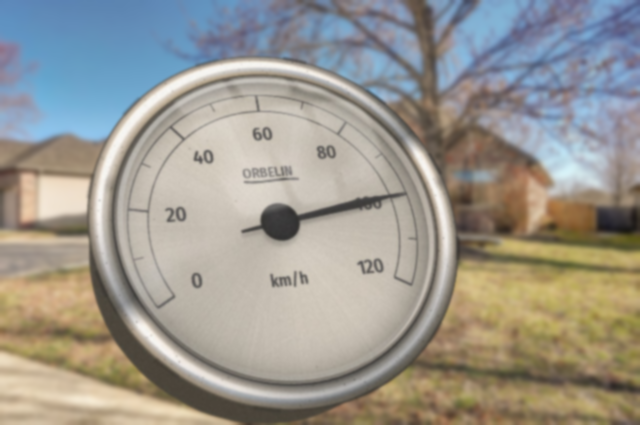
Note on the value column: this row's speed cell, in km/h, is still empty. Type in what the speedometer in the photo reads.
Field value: 100 km/h
